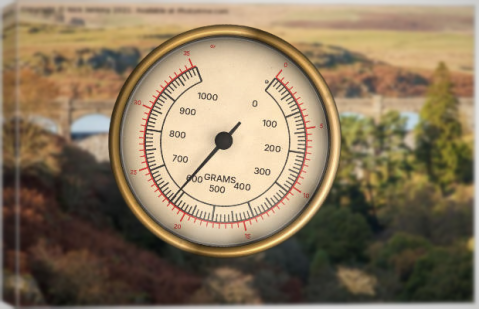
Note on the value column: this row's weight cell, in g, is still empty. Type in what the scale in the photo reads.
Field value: 610 g
